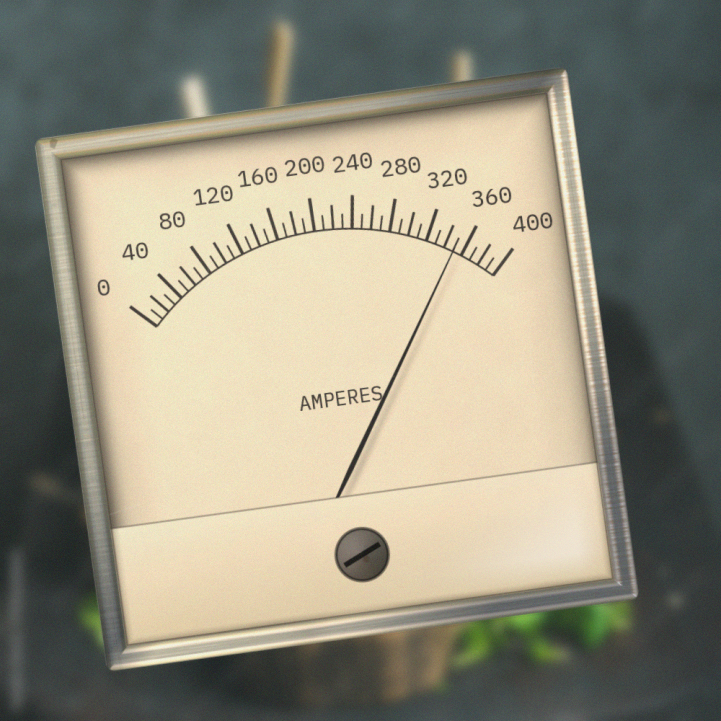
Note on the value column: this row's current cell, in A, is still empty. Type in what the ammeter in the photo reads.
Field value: 350 A
